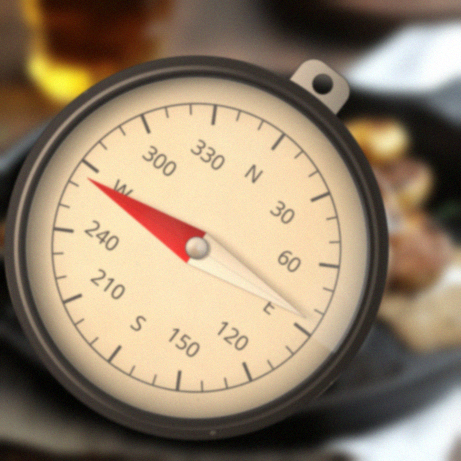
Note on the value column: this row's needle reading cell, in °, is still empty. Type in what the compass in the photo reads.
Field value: 265 °
